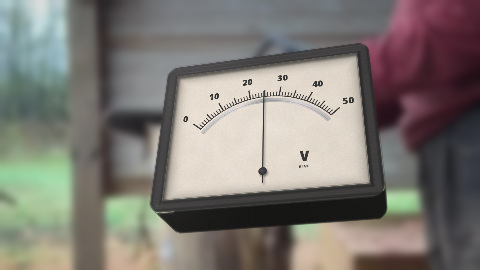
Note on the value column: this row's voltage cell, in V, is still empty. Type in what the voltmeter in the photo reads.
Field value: 25 V
